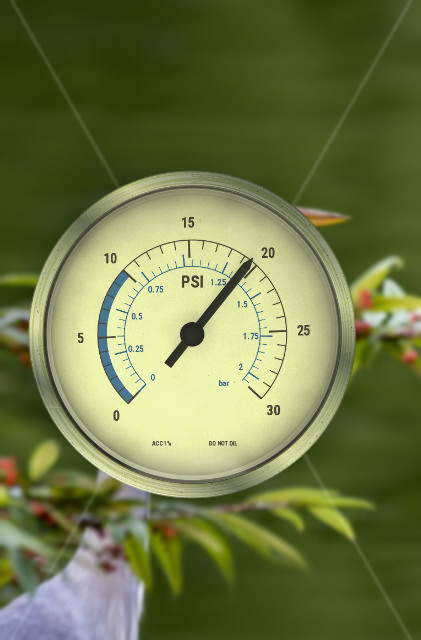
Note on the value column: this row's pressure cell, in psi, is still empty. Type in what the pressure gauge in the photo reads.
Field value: 19.5 psi
